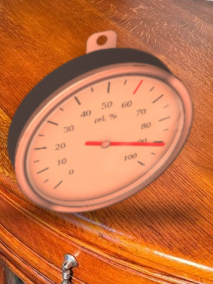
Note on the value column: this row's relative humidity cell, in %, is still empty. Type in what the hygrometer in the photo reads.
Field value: 90 %
